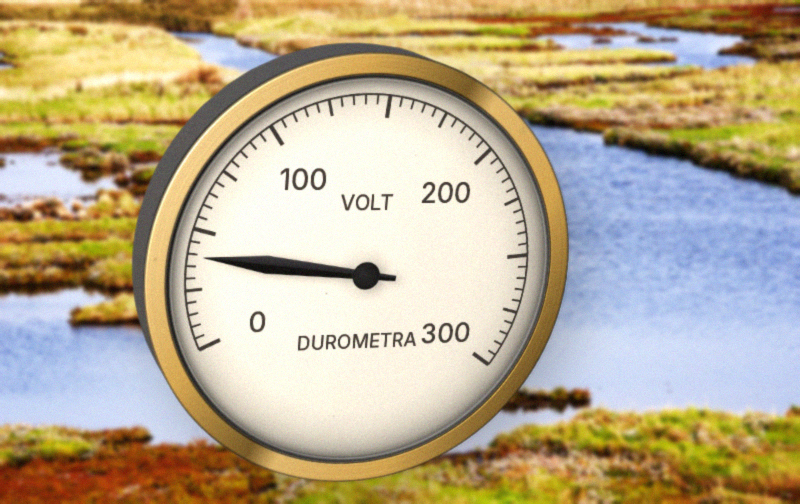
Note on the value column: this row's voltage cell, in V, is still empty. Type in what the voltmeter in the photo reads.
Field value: 40 V
